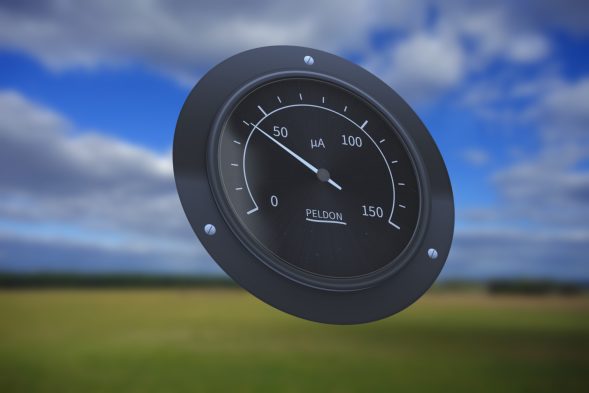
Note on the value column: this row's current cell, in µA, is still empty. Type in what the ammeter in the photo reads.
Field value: 40 µA
